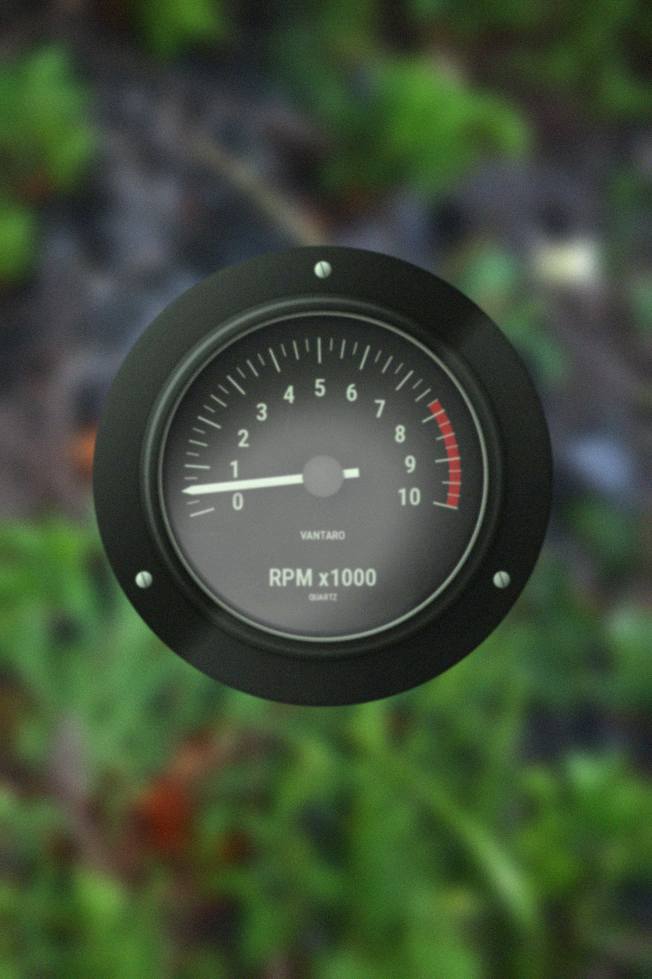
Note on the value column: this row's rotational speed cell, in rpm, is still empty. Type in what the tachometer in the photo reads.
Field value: 500 rpm
